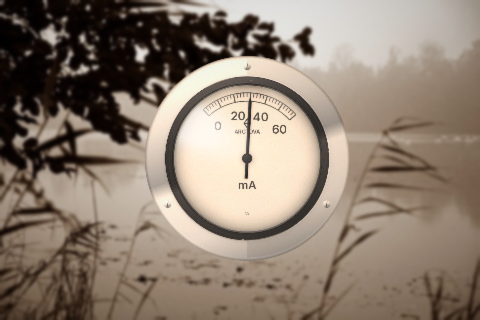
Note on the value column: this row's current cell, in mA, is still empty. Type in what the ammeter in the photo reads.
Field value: 30 mA
